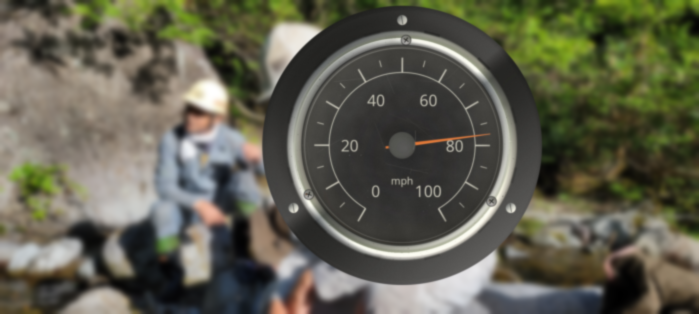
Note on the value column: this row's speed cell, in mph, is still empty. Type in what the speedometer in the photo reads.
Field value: 77.5 mph
